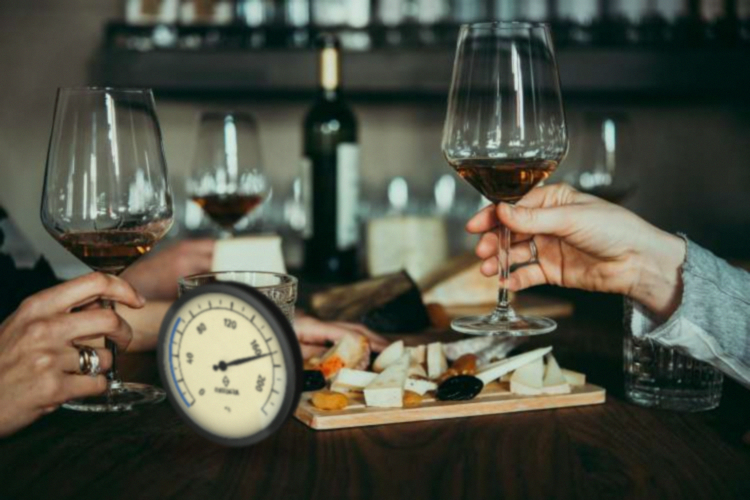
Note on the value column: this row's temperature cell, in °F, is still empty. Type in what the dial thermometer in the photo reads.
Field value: 170 °F
